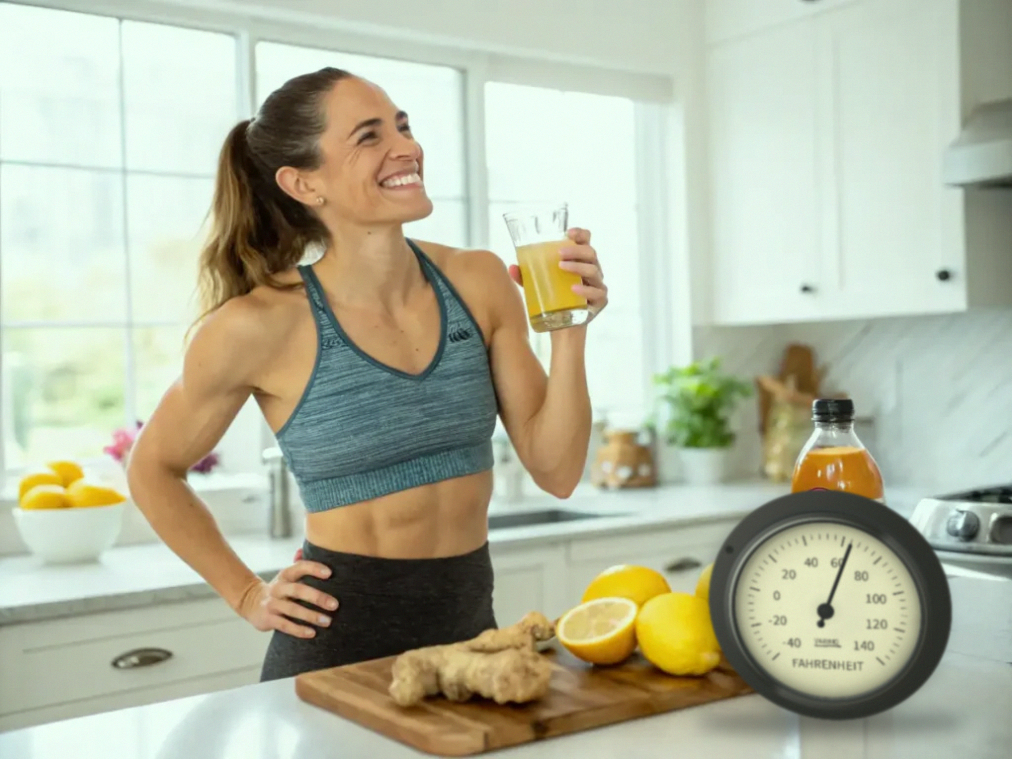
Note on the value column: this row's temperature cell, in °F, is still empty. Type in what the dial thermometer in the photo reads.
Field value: 64 °F
